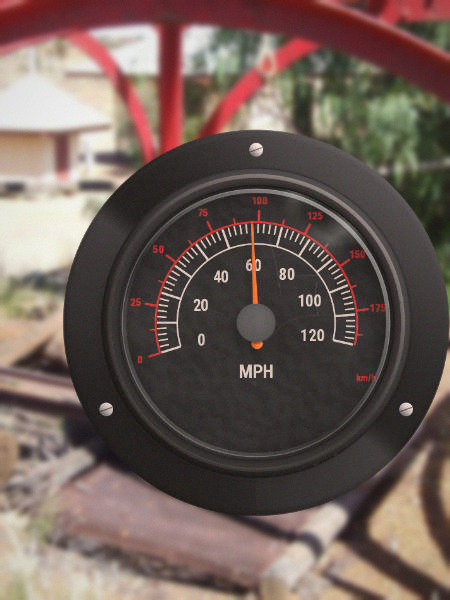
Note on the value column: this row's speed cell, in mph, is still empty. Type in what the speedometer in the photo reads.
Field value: 60 mph
